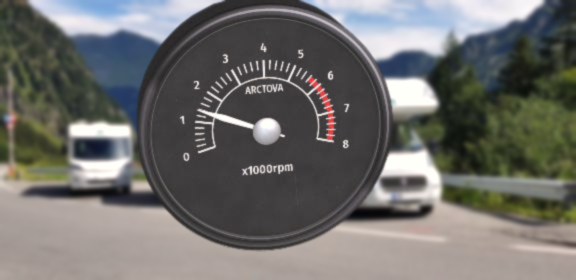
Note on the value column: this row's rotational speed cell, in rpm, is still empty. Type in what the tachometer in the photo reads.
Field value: 1400 rpm
